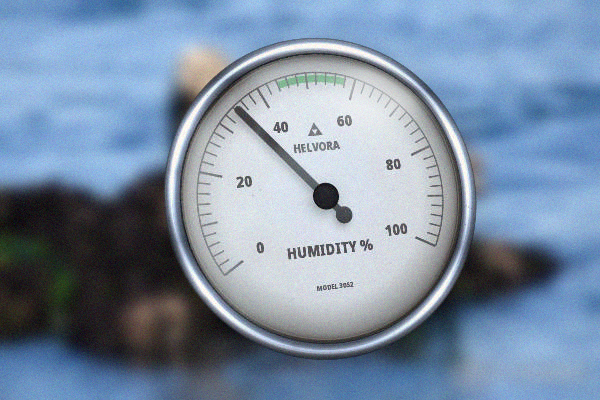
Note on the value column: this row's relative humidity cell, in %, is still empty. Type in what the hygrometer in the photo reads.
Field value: 34 %
